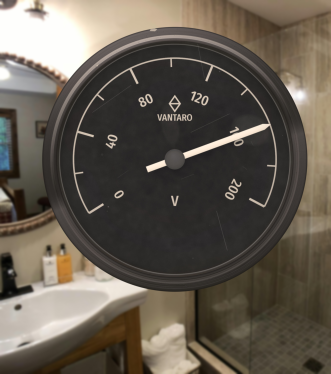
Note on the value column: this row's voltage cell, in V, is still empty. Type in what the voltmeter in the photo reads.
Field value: 160 V
